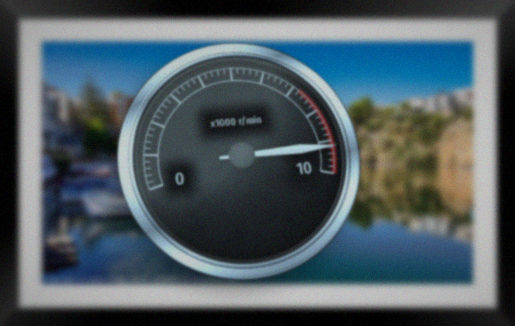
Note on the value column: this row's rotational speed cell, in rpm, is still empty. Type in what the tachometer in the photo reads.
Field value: 9200 rpm
